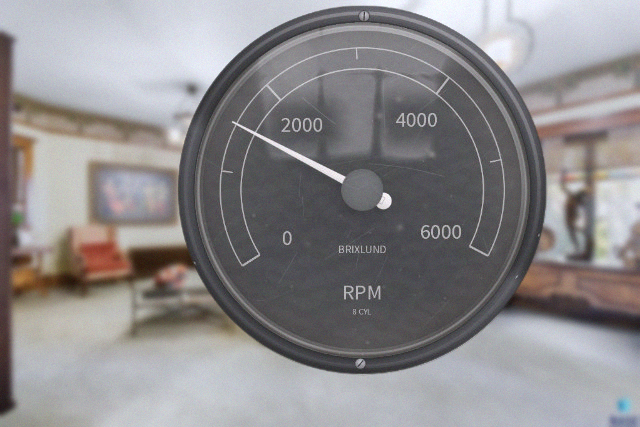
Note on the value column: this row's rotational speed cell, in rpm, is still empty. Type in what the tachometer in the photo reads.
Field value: 1500 rpm
